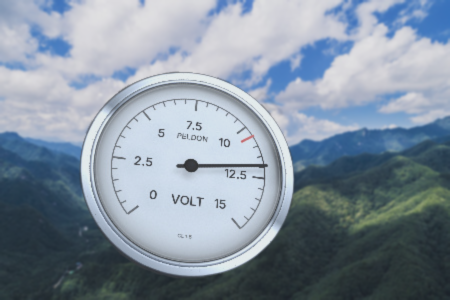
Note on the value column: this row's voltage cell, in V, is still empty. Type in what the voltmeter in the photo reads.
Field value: 12 V
